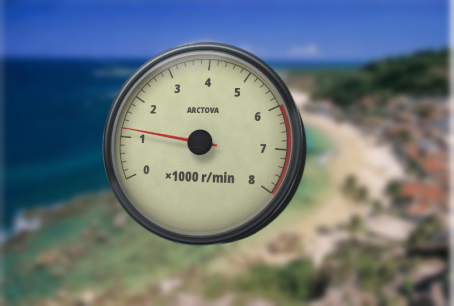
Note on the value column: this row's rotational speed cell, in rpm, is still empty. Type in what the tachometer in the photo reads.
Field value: 1200 rpm
